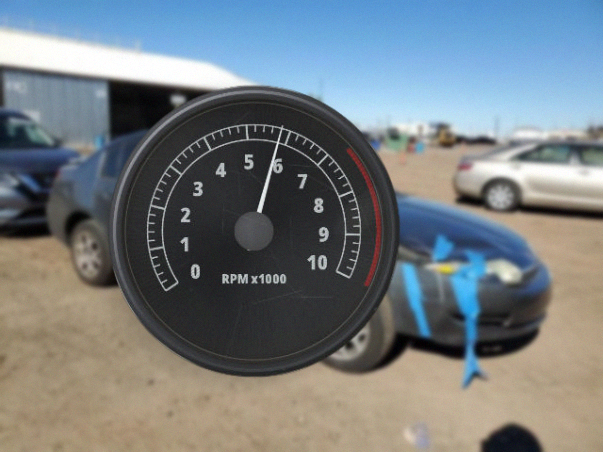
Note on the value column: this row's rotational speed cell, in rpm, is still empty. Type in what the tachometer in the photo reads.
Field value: 5800 rpm
